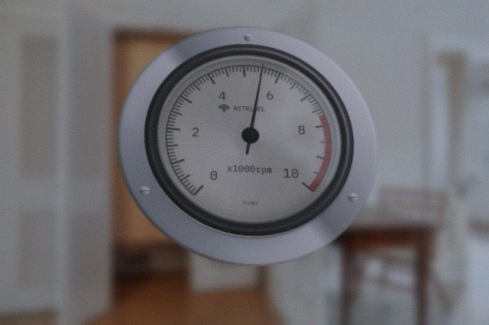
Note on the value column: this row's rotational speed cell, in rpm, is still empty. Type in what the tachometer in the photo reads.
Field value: 5500 rpm
